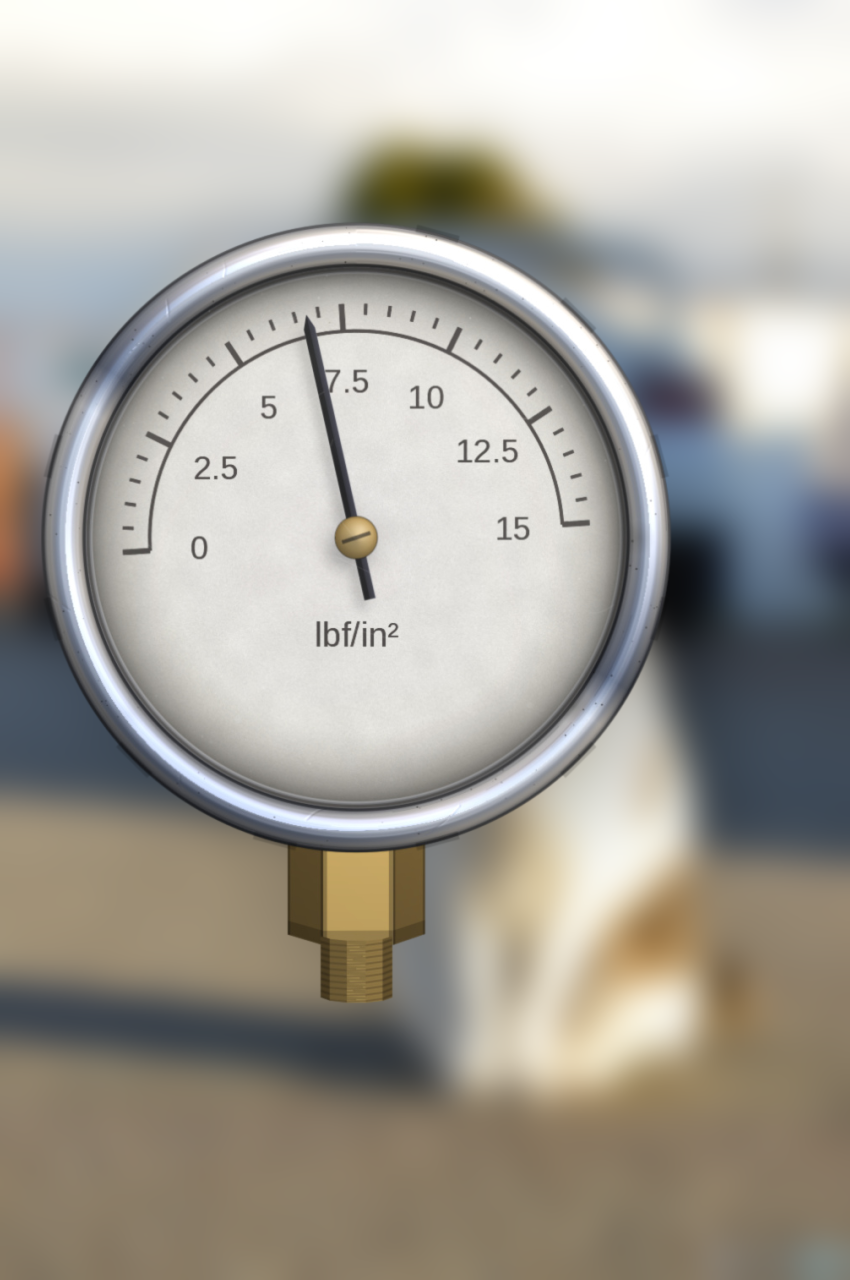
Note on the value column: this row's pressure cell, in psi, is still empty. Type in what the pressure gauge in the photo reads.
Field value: 6.75 psi
